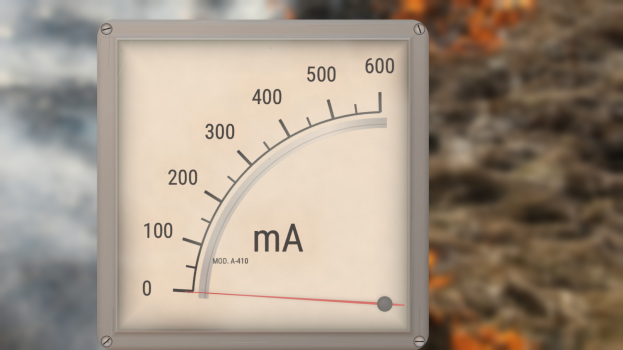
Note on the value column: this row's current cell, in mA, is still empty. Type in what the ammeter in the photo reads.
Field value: 0 mA
